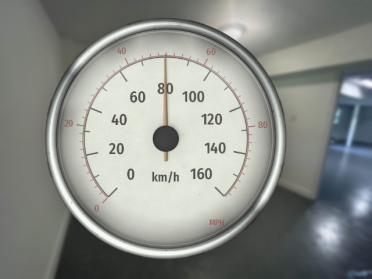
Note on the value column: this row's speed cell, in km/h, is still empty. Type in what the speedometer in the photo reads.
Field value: 80 km/h
